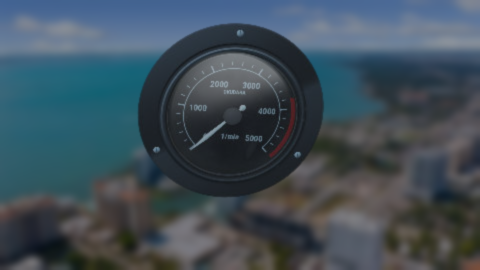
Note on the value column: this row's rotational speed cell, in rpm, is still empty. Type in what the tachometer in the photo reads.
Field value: 0 rpm
